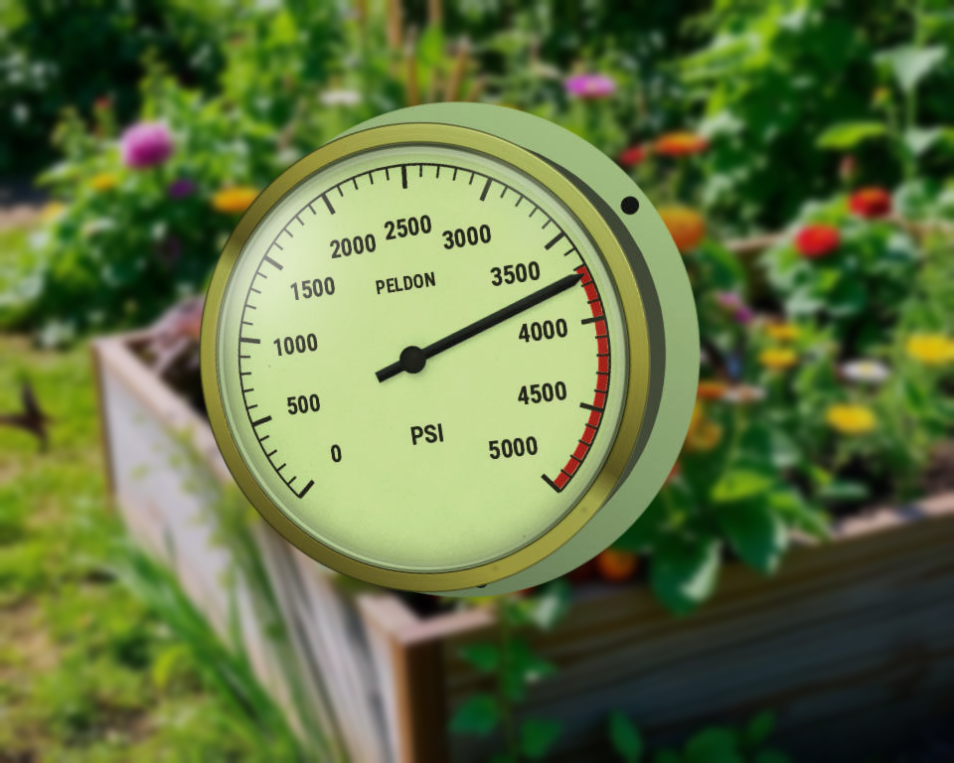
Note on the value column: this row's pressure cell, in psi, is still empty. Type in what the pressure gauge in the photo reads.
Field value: 3750 psi
